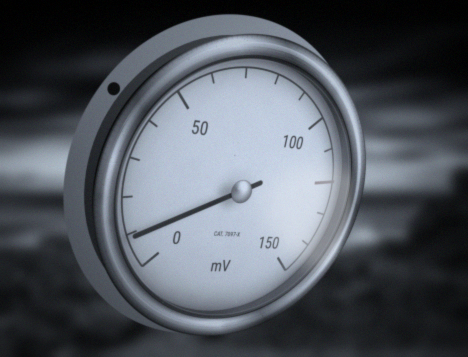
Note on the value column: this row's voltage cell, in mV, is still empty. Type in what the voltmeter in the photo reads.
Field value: 10 mV
